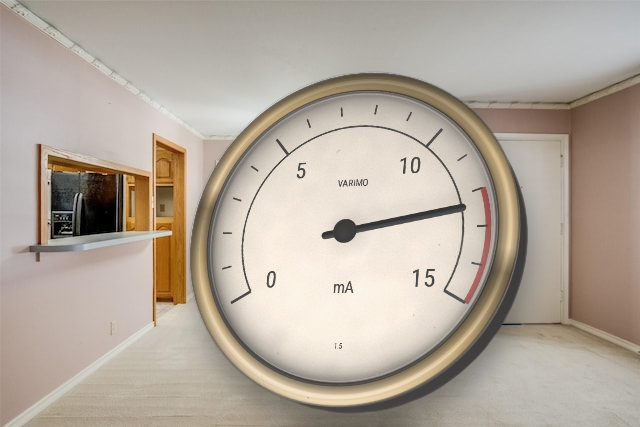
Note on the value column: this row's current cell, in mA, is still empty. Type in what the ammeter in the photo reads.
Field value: 12.5 mA
